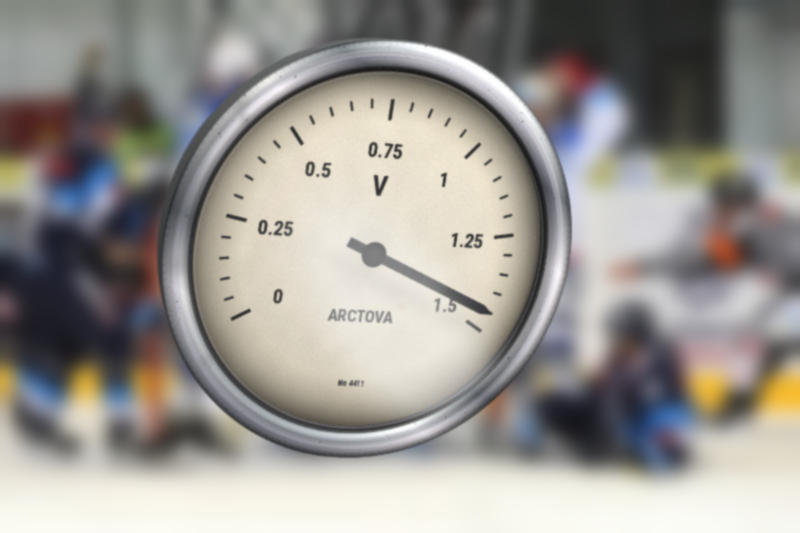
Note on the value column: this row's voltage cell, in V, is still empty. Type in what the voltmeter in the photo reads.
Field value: 1.45 V
